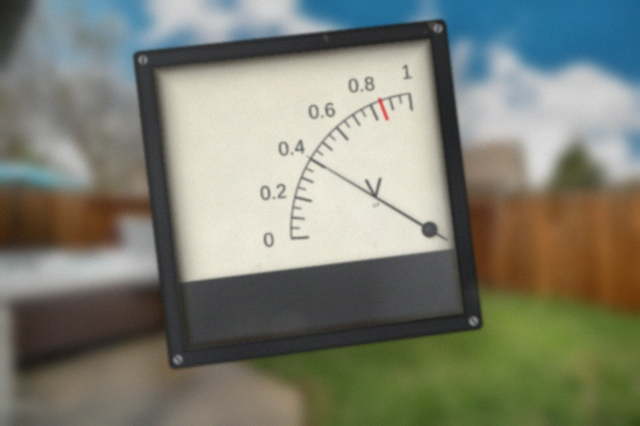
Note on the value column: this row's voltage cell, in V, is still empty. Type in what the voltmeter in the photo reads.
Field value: 0.4 V
